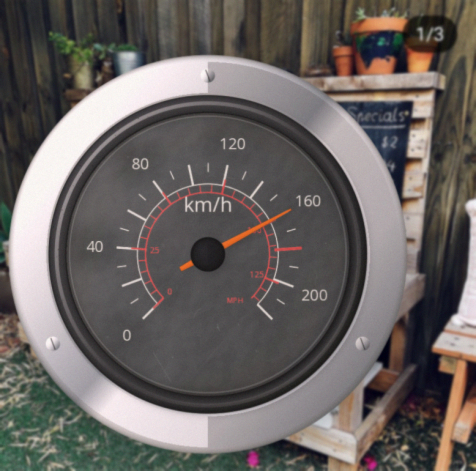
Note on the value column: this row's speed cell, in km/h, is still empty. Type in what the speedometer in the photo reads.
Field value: 160 km/h
